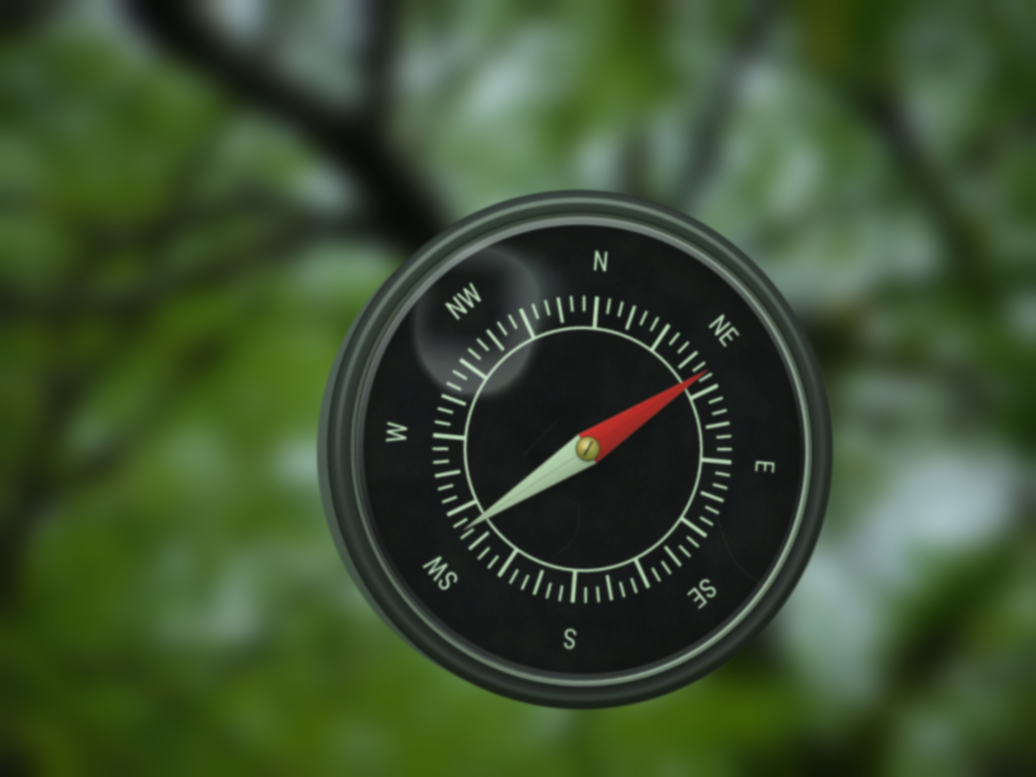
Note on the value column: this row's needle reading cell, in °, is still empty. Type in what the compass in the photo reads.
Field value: 52.5 °
